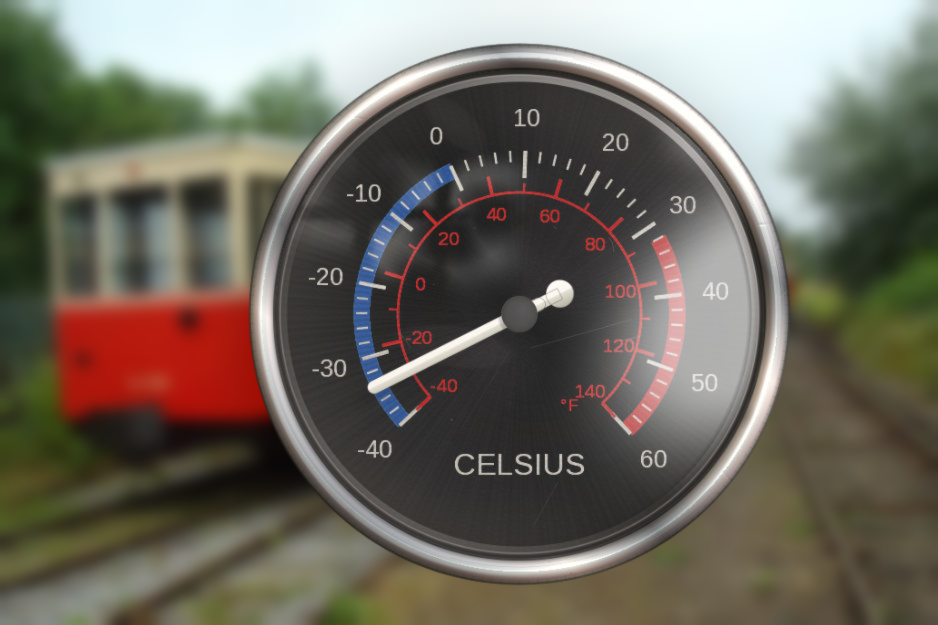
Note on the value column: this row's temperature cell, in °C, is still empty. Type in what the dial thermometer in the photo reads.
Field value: -34 °C
